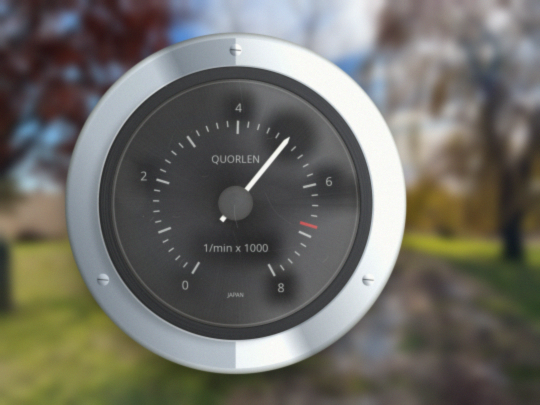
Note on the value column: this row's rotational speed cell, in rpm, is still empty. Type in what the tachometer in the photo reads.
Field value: 5000 rpm
